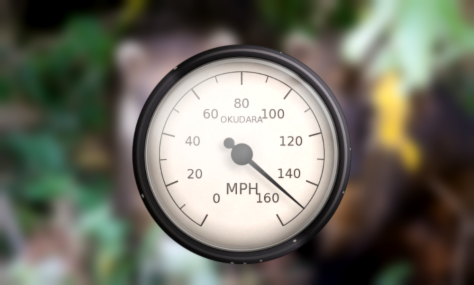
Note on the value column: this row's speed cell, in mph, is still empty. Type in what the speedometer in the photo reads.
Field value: 150 mph
